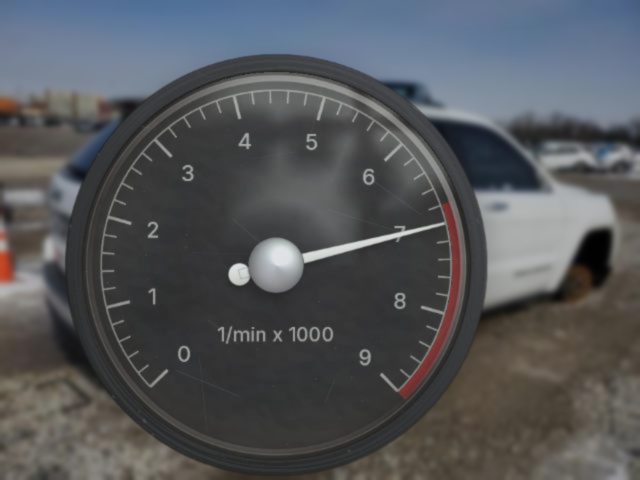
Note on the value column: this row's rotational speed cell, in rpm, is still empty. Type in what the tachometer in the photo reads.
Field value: 7000 rpm
